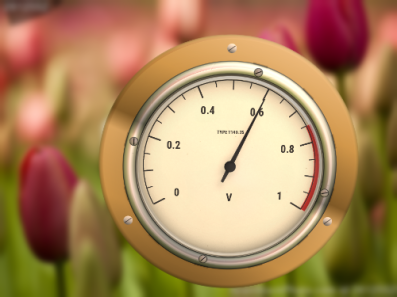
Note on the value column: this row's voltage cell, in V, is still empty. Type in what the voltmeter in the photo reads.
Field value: 0.6 V
